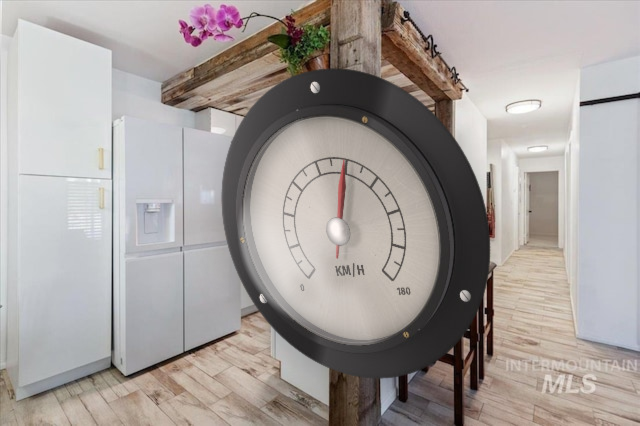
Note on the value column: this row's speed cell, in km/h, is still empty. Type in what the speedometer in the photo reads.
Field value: 100 km/h
